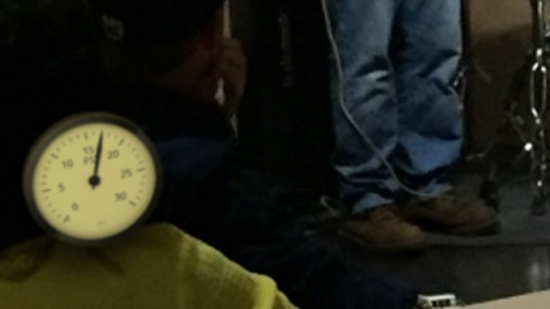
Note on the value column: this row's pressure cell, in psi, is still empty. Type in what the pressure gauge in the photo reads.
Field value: 17 psi
